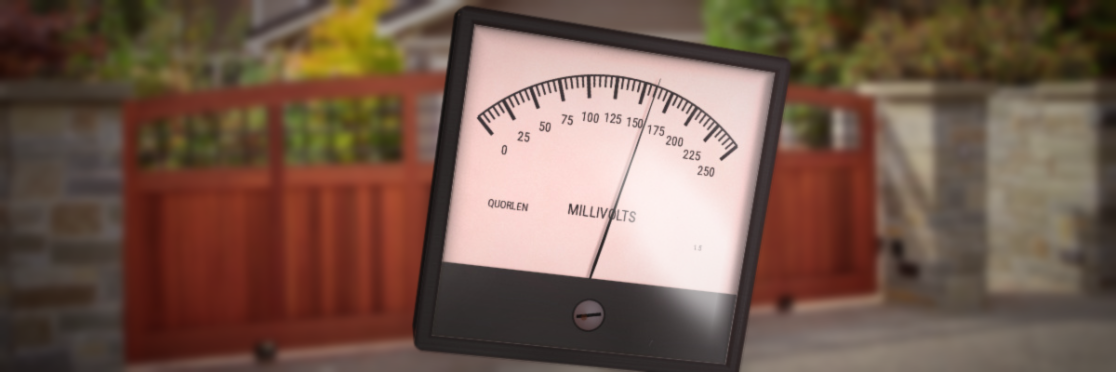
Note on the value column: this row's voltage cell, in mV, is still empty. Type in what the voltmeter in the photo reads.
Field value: 160 mV
